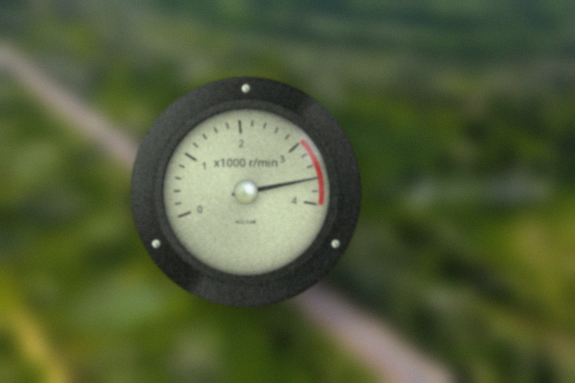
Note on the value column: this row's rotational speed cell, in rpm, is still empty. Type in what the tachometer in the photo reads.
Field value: 3600 rpm
